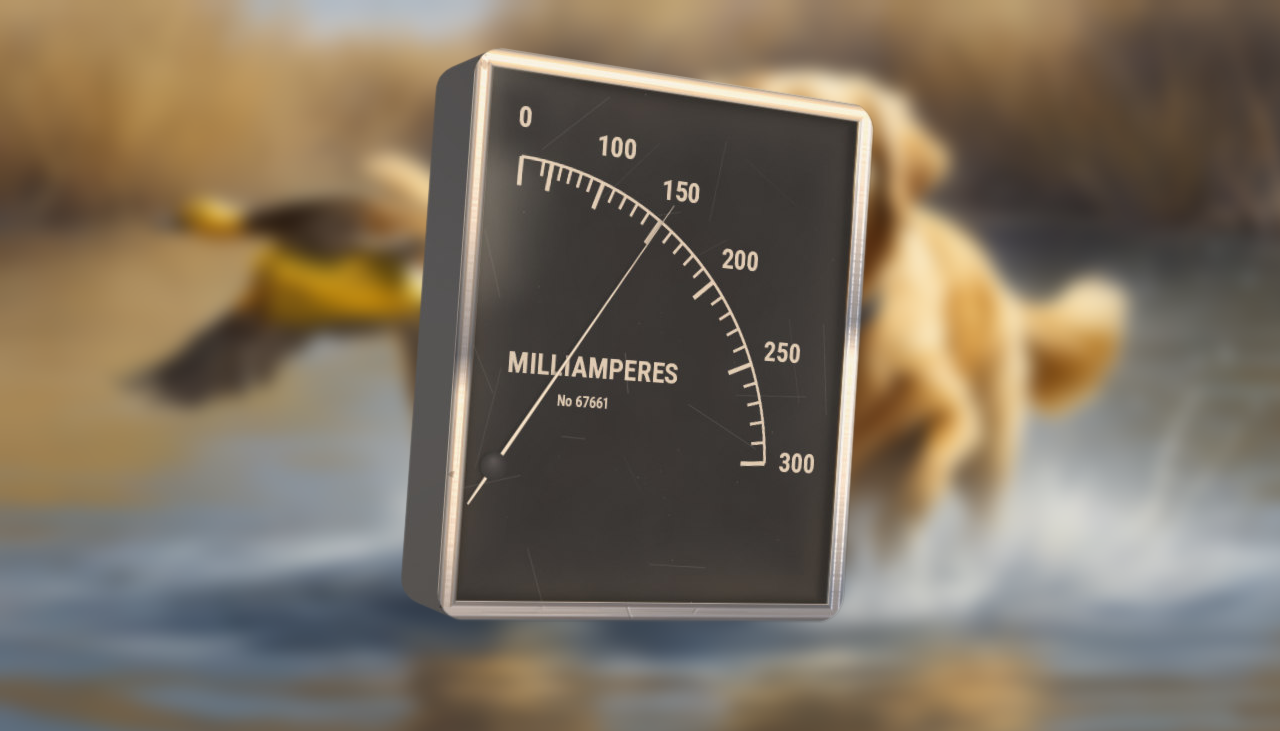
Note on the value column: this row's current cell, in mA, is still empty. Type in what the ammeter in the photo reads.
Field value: 150 mA
